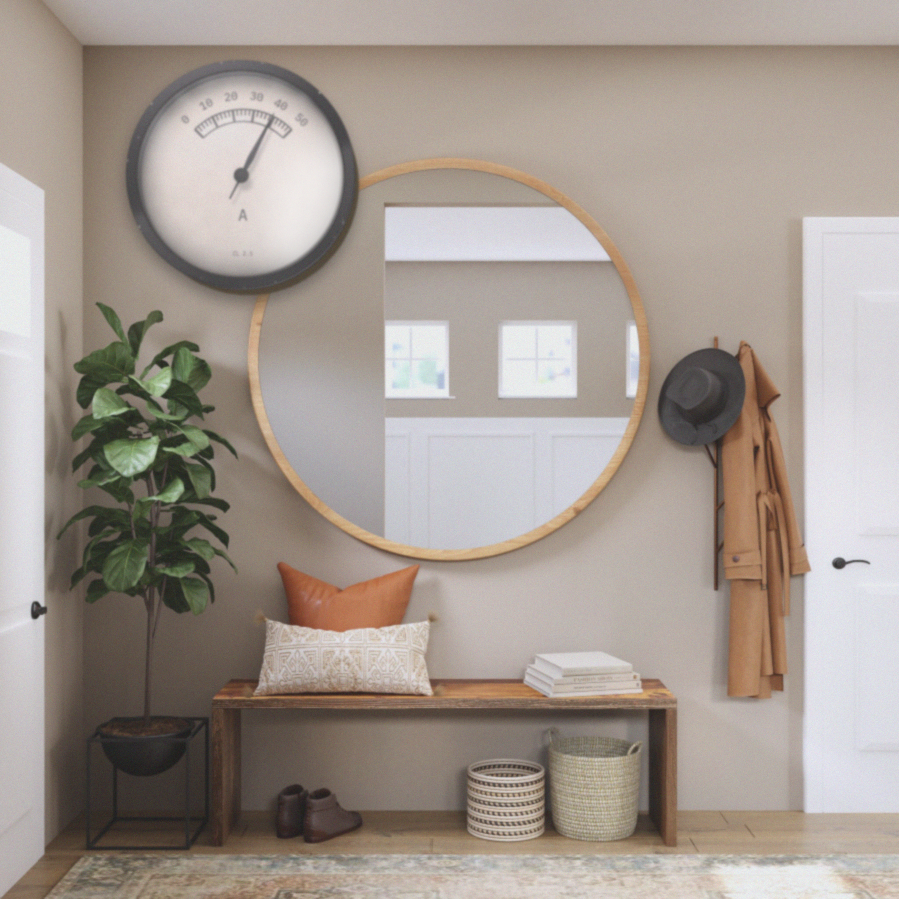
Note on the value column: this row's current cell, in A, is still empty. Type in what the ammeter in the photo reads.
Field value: 40 A
